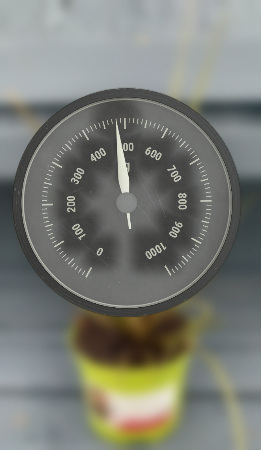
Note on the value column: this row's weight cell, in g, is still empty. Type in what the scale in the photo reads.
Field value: 480 g
